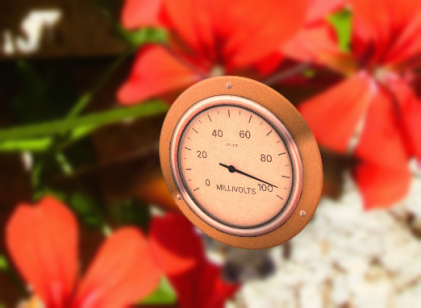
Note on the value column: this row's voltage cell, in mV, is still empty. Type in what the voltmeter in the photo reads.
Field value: 95 mV
